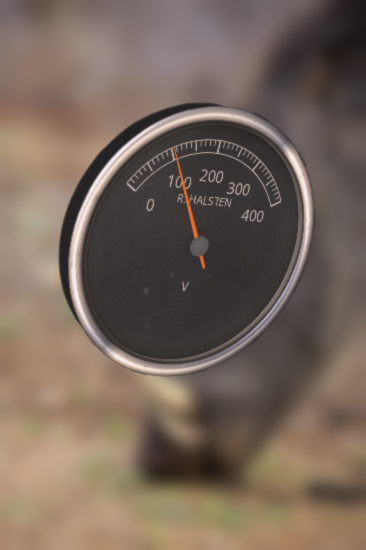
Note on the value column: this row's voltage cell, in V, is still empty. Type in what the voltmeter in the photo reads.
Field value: 100 V
